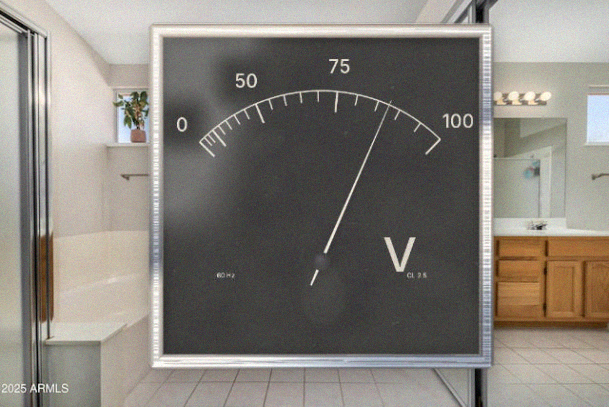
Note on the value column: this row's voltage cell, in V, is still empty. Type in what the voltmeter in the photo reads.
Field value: 87.5 V
